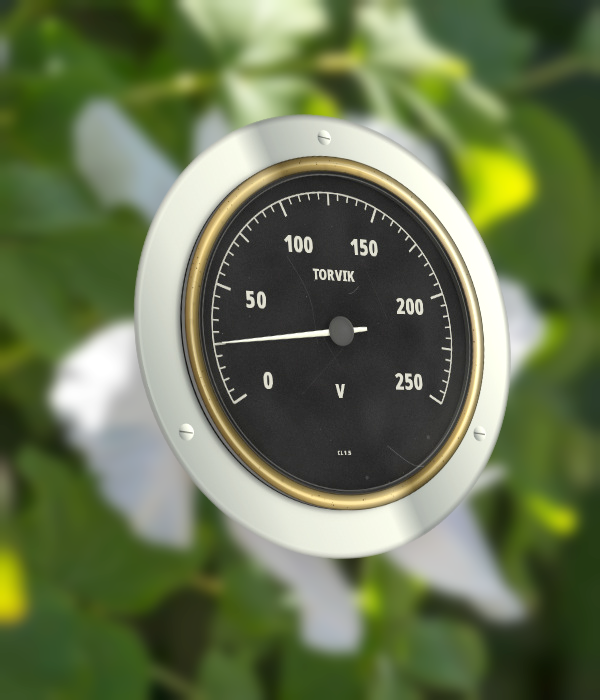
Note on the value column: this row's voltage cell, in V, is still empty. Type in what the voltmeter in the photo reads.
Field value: 25 V
